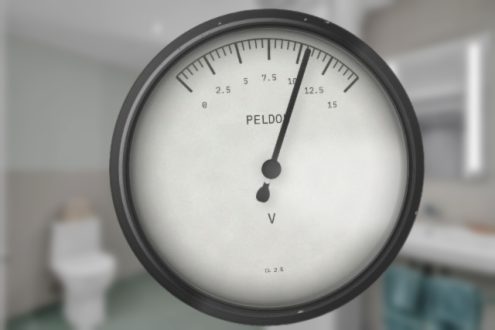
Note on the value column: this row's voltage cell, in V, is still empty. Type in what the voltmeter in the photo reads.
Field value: 10.5 V
